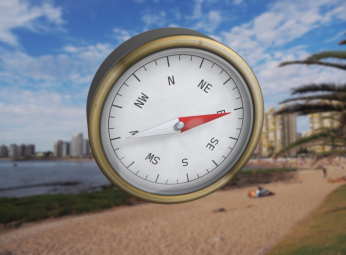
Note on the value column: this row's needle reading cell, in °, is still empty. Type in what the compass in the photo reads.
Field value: 90 °
